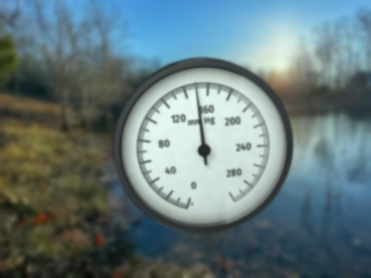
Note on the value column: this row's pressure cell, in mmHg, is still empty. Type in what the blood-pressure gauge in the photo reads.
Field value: 150 mmHg
